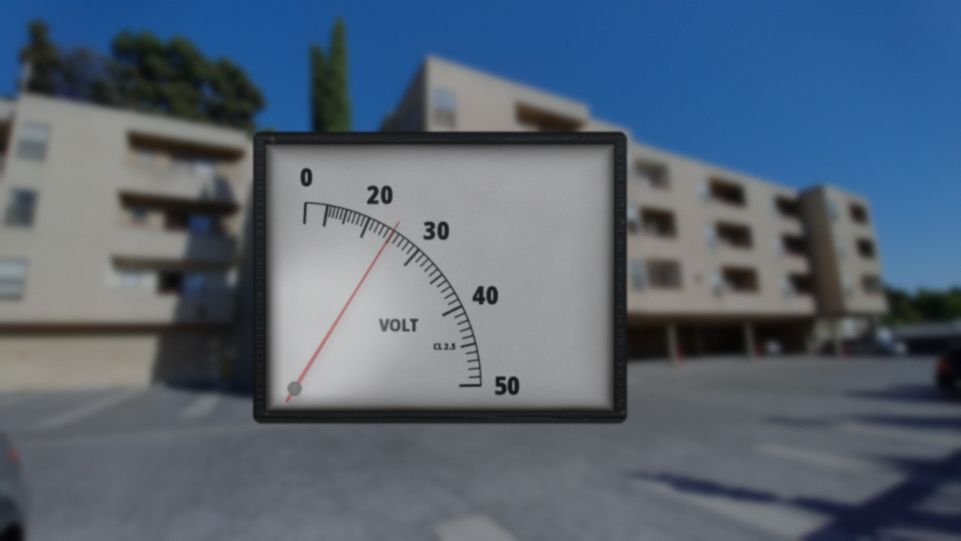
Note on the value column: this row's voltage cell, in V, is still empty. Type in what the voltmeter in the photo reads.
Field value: 25 V
